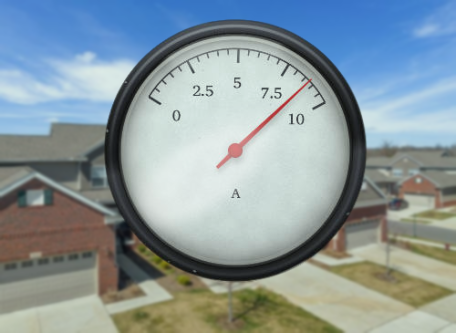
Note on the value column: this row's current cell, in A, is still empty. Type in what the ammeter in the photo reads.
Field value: 8.75 A
